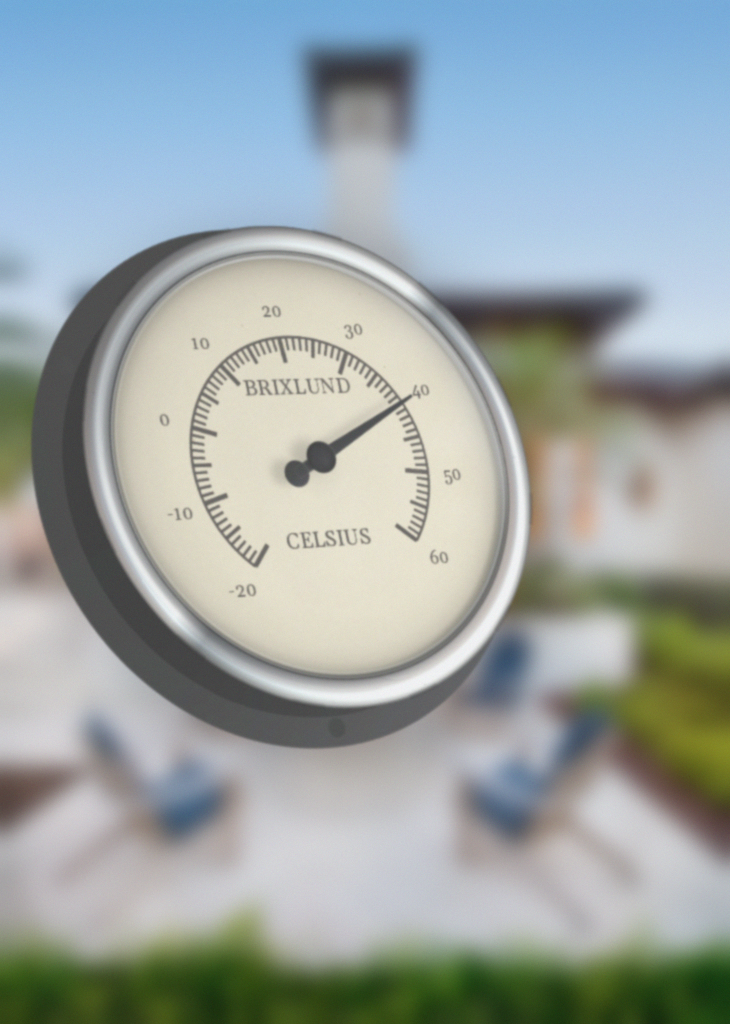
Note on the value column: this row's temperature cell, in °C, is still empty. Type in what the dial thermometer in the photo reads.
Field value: 40 °C
